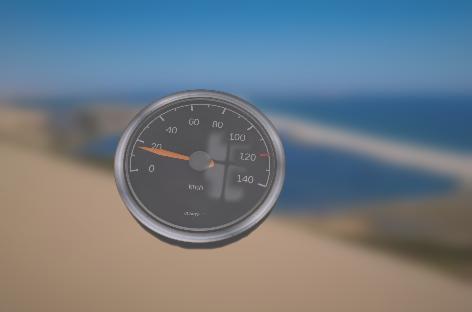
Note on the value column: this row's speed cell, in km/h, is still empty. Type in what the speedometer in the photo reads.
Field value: 15 km/h
